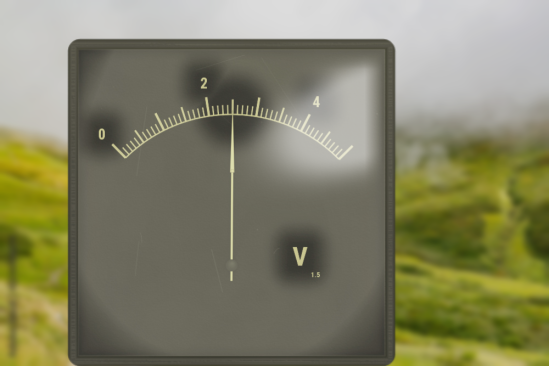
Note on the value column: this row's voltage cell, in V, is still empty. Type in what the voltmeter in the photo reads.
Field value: 2.5 V
